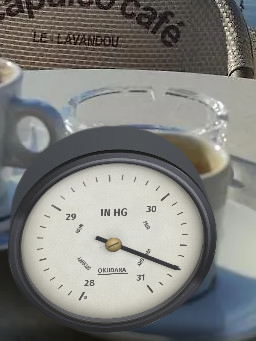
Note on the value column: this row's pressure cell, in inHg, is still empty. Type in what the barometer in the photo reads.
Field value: 30.7 inHg
